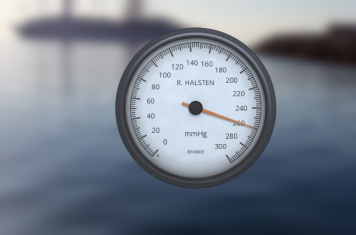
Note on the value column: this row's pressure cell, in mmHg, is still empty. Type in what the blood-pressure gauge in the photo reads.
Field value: 260 mmHg
